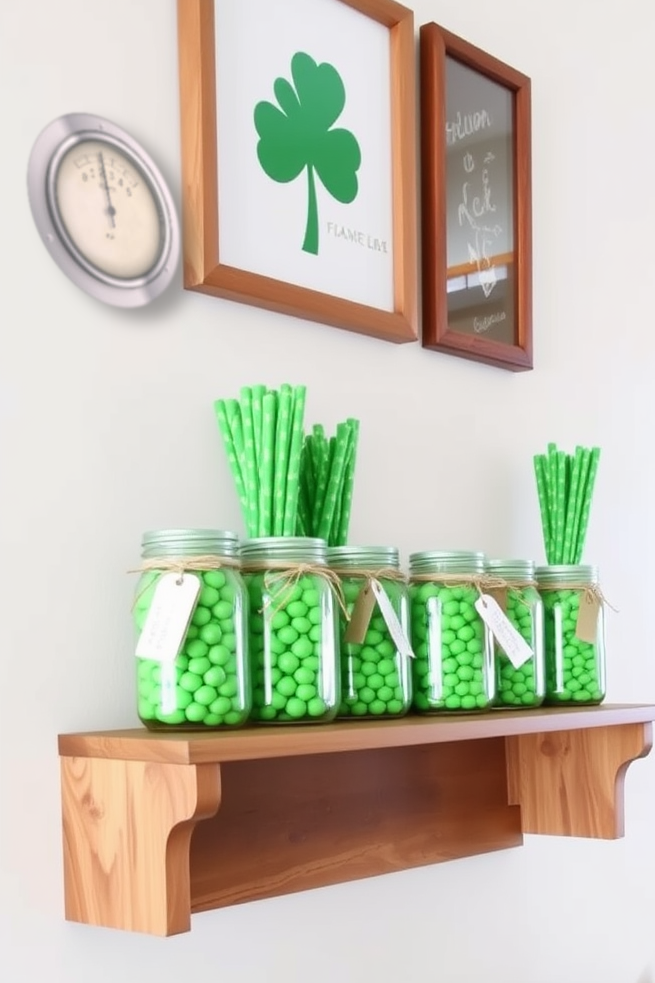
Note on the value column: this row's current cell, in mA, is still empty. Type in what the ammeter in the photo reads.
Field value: 2 mA
